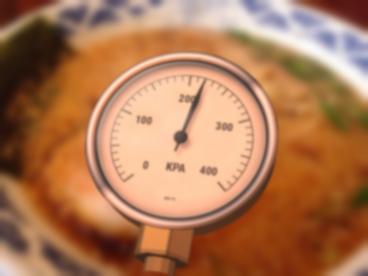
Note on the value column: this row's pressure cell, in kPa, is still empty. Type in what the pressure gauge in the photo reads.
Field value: 220 kPa
